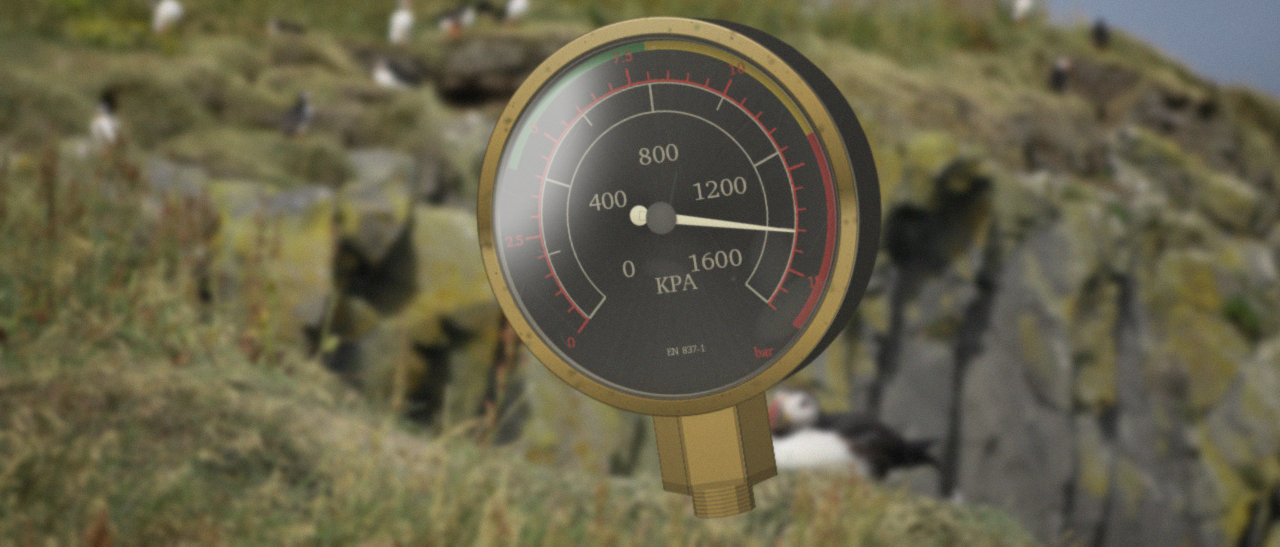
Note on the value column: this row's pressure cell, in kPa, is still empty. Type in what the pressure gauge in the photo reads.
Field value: 1400 kPa
